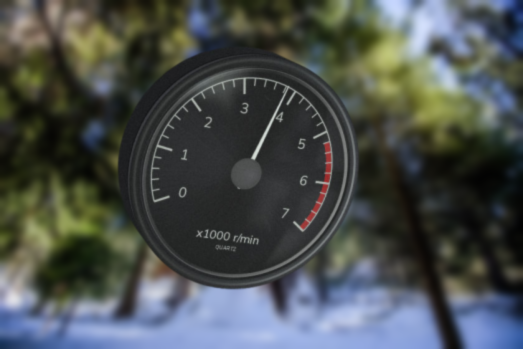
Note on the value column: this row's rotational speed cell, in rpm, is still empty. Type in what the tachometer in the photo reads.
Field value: 3800 rpm
